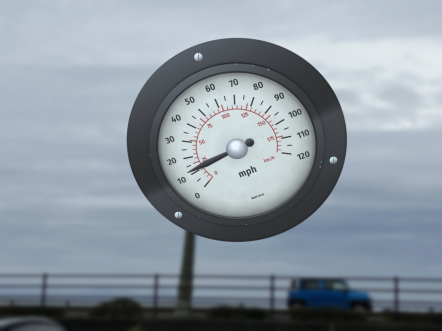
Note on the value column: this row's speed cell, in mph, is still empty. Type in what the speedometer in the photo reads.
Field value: 12.5 mph
